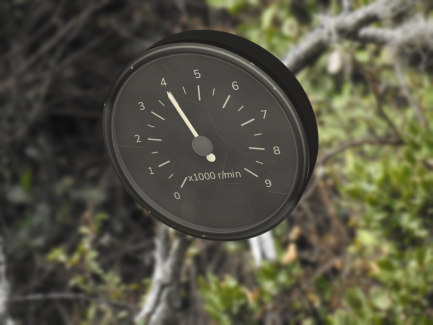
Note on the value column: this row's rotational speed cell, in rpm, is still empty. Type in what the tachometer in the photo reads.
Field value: 4000 rpm
